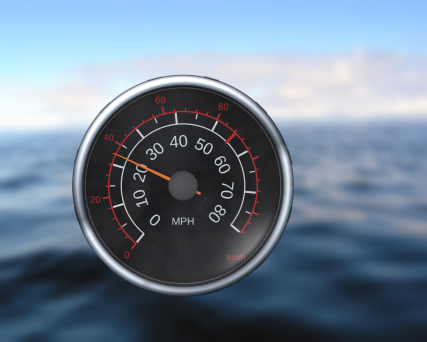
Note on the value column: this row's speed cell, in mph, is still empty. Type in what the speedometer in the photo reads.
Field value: 22.5 mph
